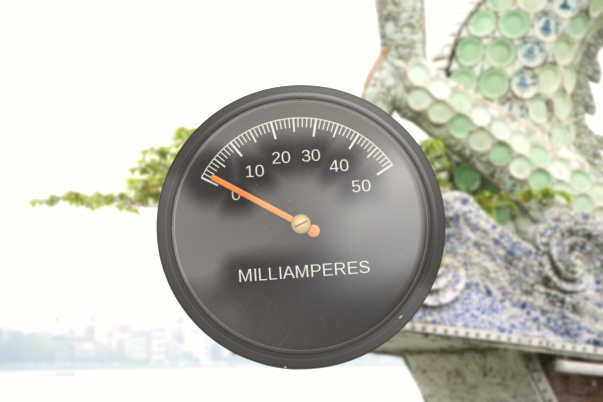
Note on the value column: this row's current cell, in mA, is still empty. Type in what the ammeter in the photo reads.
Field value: 1 mA
